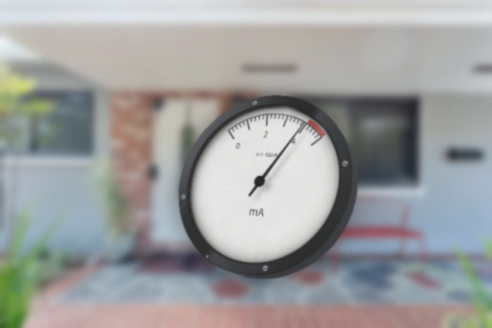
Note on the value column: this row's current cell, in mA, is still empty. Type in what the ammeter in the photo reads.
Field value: 4 mA
